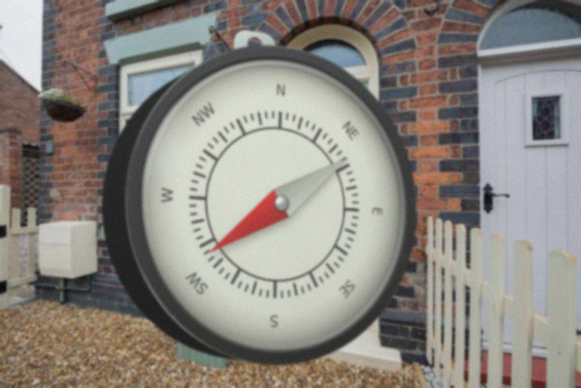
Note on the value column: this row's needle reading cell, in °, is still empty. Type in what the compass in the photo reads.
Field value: 235 °
